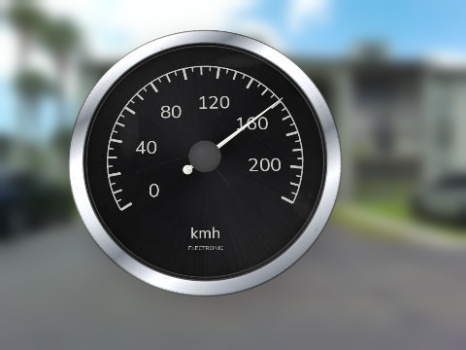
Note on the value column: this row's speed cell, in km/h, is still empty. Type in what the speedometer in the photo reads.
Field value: 160 km/h
